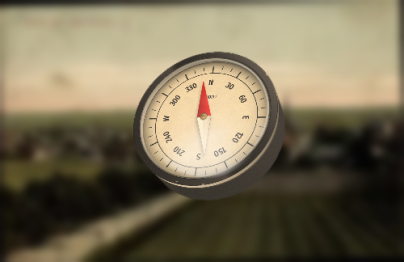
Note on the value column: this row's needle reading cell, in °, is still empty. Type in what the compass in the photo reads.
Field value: 350 °
